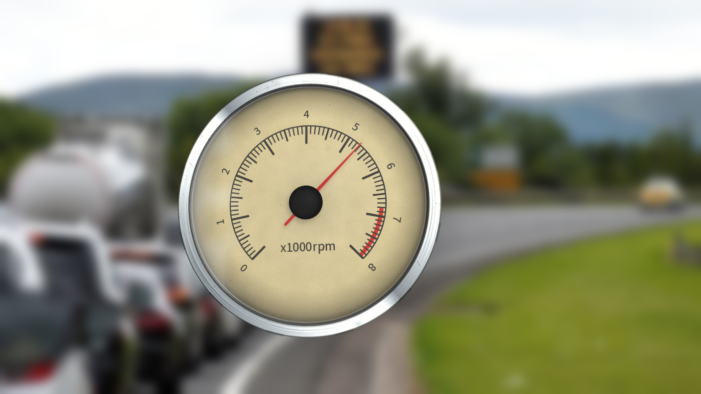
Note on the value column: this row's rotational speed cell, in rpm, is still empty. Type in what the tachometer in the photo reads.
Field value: 5300 rpm
